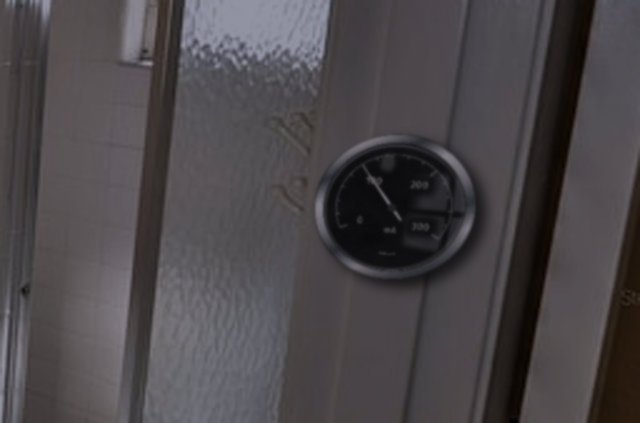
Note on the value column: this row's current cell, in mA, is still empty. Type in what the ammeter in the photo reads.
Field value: 100 mA
